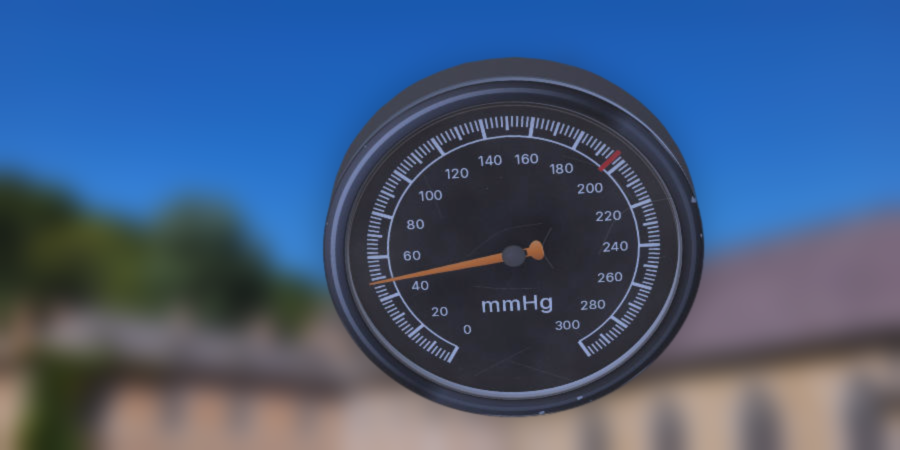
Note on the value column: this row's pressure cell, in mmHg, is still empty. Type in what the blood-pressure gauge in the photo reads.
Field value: 50 mmHg
